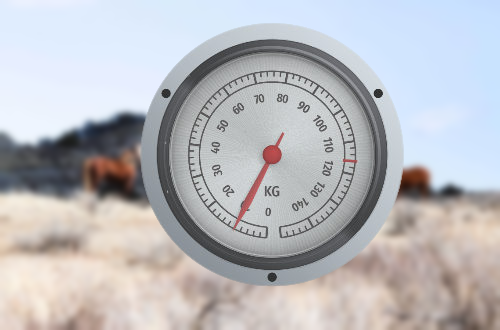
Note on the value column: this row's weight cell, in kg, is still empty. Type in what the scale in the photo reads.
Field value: 10 kg
